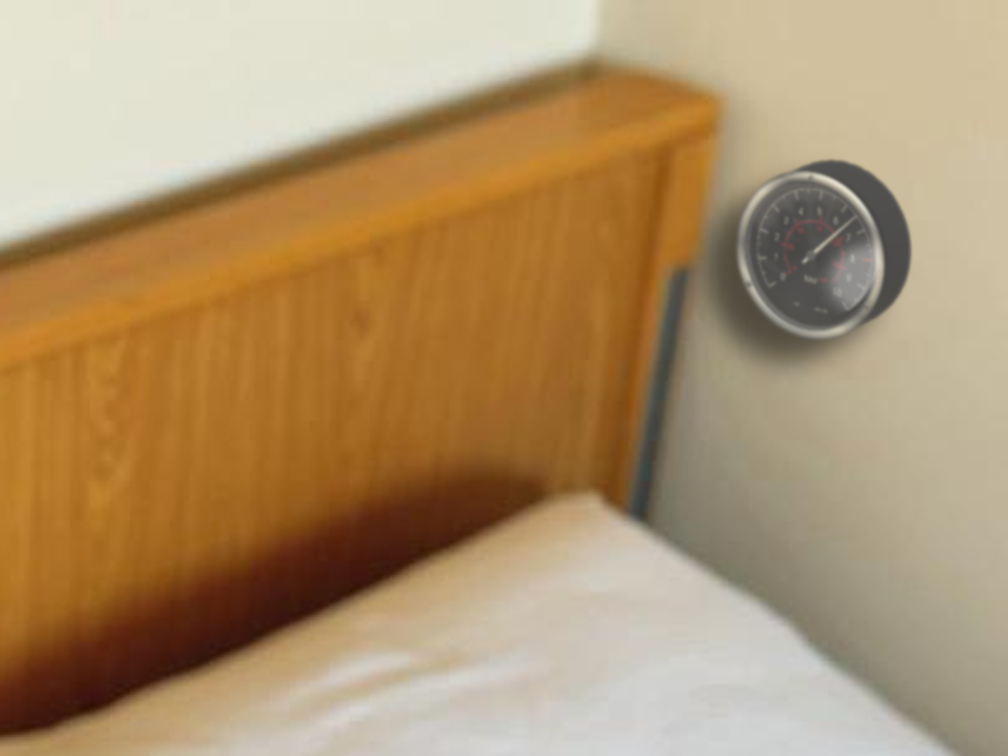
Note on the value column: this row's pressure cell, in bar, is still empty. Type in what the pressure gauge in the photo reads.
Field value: 6.5 bar
